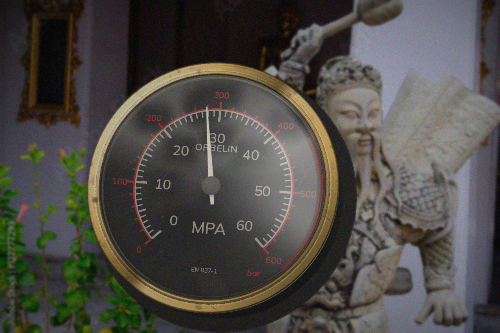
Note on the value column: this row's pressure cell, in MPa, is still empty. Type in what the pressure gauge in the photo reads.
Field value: 28 MPa
